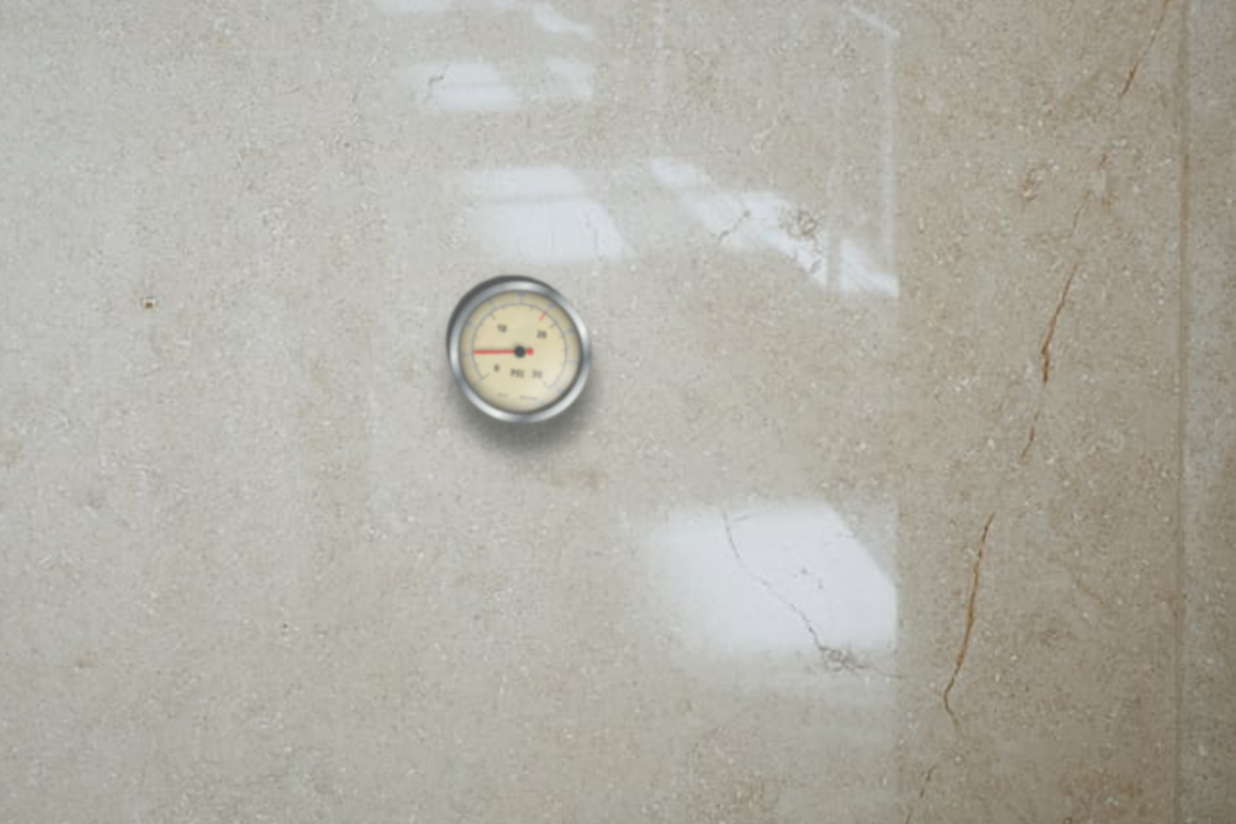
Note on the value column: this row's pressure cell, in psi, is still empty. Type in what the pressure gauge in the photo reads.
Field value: 4 psi
